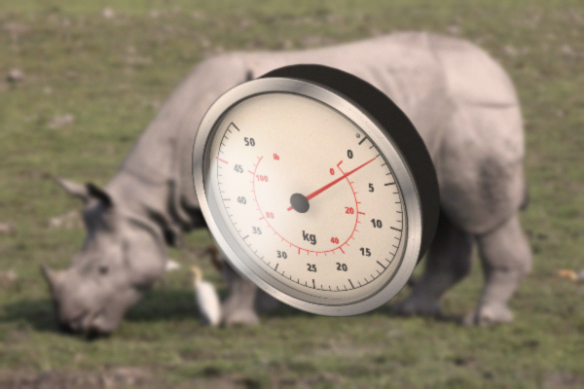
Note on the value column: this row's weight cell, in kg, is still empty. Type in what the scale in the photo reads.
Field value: 2 kg
